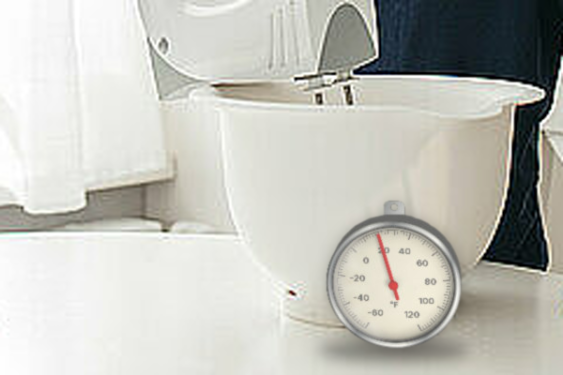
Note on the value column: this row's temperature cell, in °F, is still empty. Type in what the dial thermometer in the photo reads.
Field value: 20 °F
